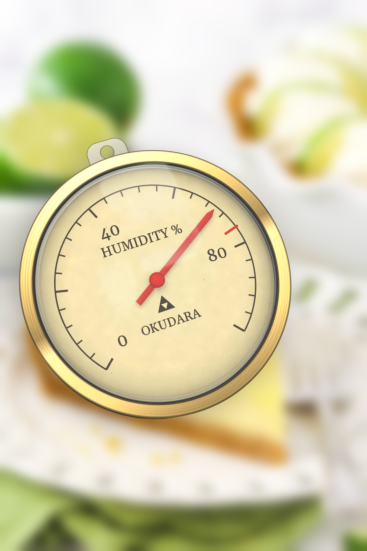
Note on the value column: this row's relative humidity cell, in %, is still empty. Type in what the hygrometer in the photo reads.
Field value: 70 %
